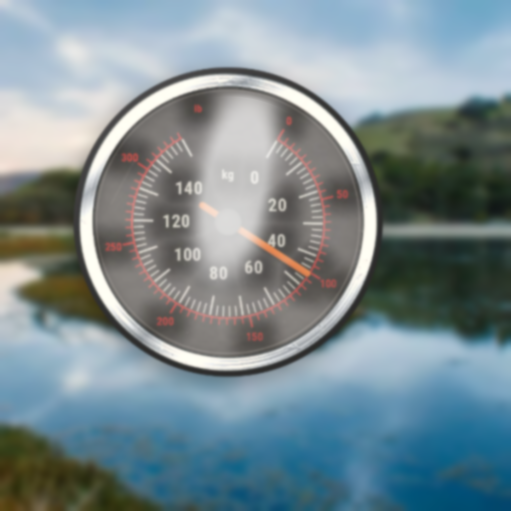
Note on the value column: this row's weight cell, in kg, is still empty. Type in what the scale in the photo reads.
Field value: 46 kg
